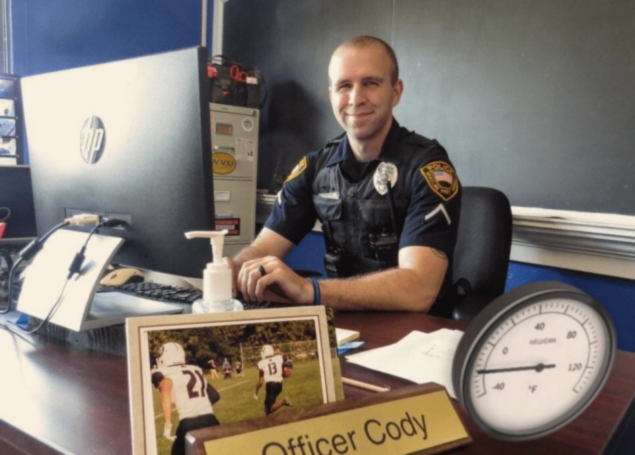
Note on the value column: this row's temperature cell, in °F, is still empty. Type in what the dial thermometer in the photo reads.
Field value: -20 °F
